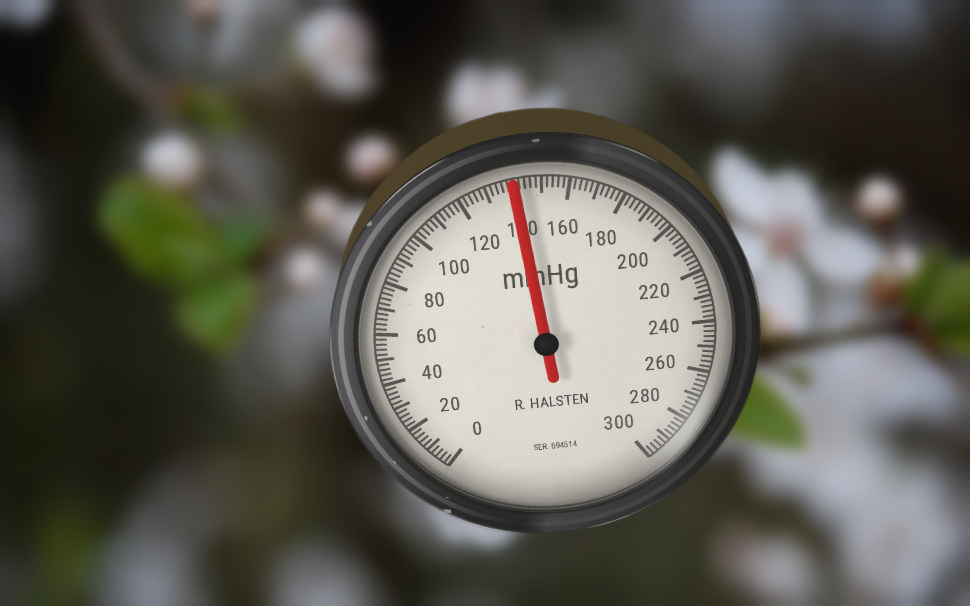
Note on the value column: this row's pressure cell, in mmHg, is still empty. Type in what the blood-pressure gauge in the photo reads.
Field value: 140 mmHg
